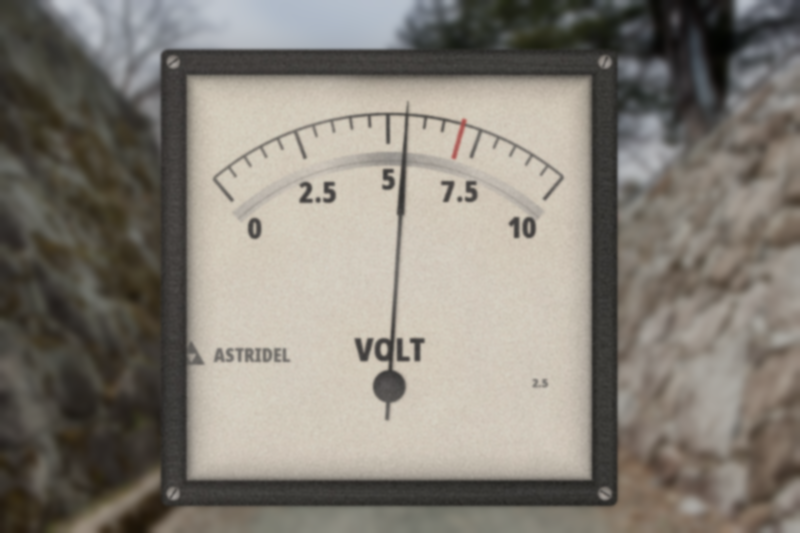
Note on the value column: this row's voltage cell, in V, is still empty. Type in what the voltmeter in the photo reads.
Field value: 5.5 V
